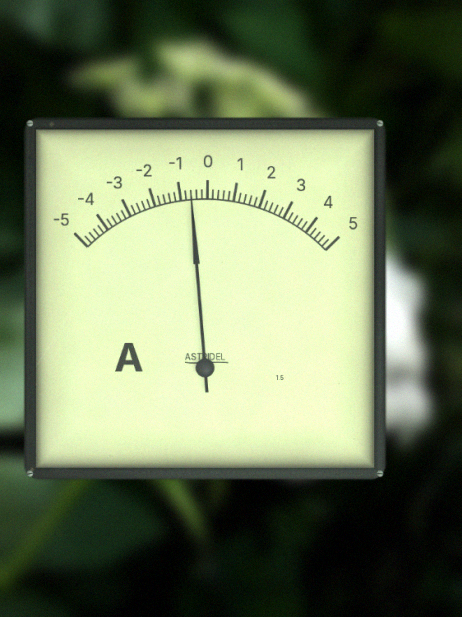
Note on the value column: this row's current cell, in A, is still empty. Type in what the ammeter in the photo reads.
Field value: -0.6 A
